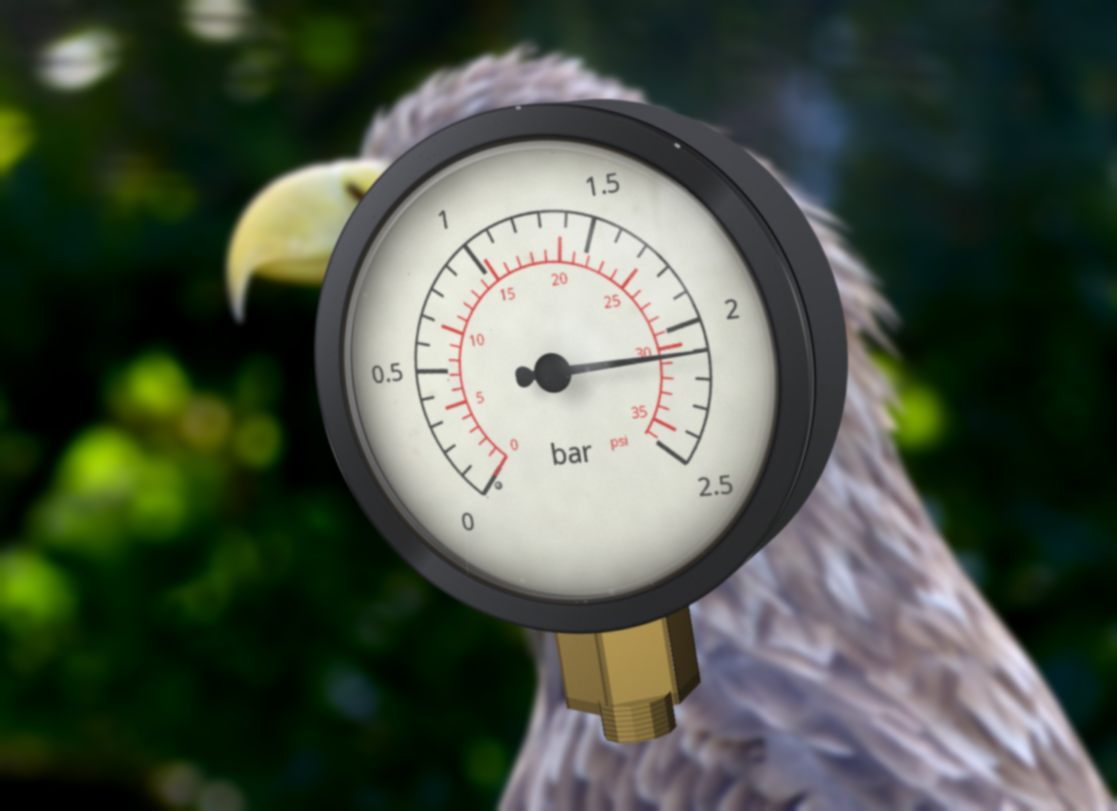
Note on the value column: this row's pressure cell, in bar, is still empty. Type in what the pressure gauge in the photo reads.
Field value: 2.1 bar
